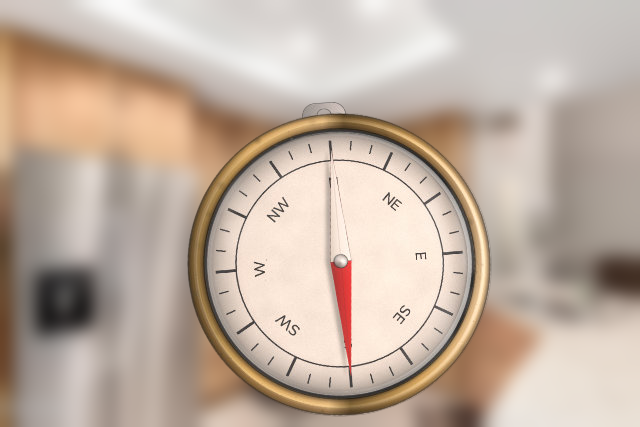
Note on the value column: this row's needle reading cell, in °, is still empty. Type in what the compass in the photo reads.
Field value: 180 °
